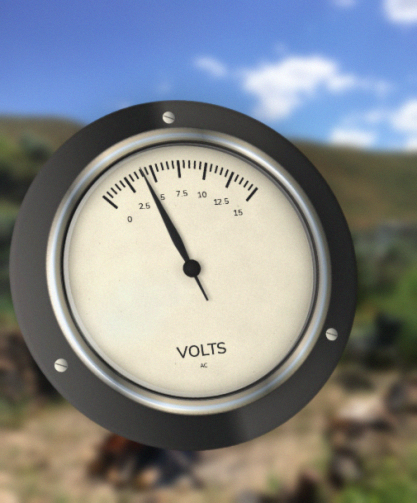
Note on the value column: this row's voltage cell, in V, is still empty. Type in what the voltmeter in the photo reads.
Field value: 4 V
